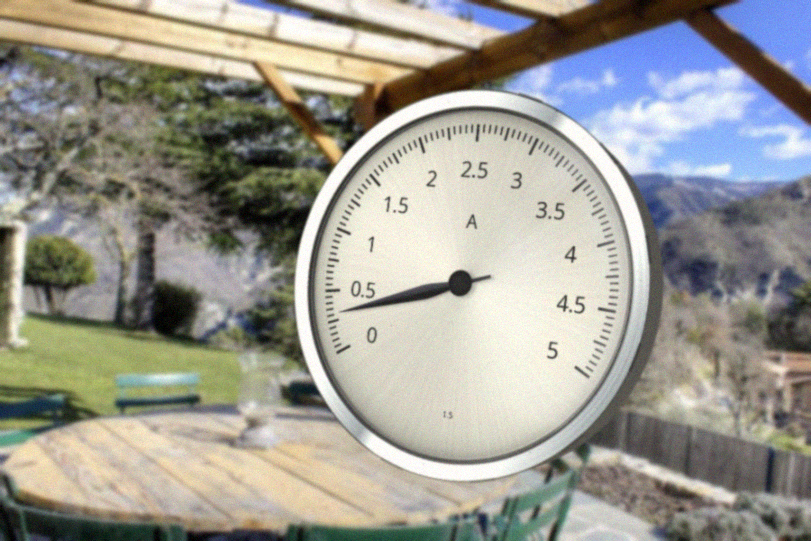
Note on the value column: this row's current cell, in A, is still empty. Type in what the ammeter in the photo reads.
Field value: 0.3 A
